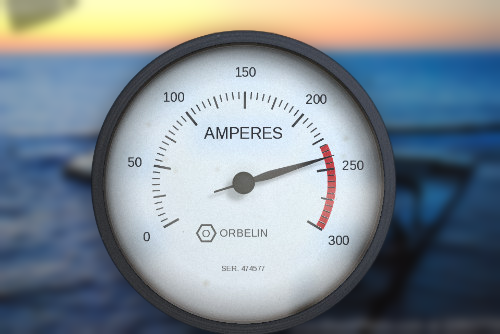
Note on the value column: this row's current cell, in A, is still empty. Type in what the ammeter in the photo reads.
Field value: 240 A
